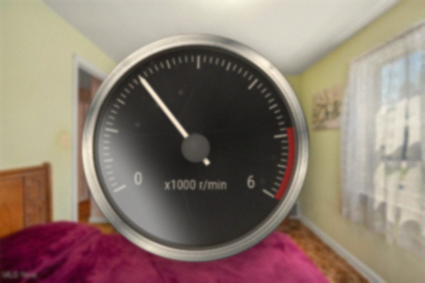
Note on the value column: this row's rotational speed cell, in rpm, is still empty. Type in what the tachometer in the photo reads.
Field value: 2000 rpm
